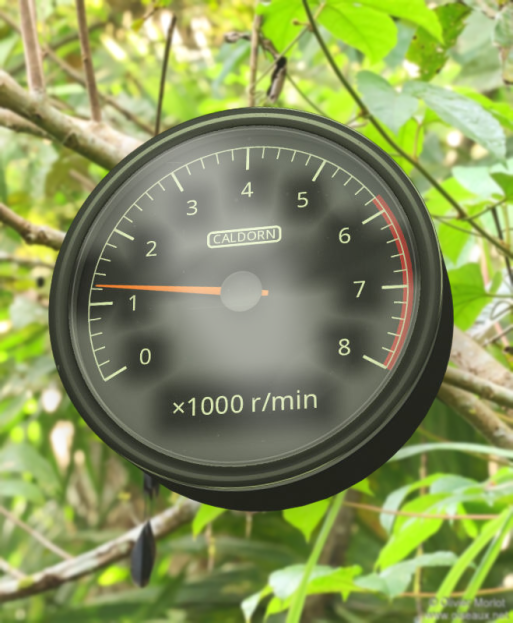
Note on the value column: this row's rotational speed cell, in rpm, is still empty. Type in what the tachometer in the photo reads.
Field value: 1200 rpm
